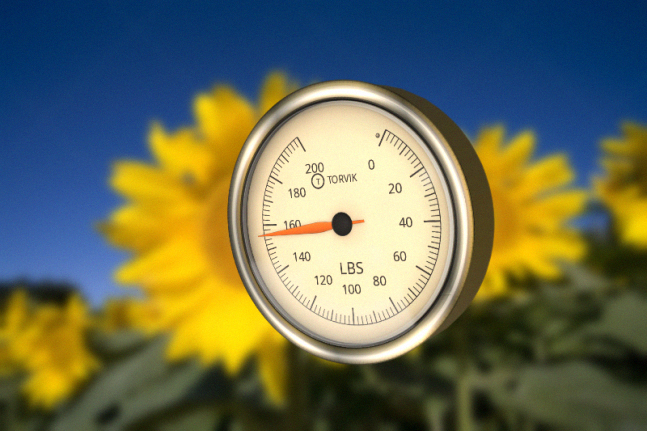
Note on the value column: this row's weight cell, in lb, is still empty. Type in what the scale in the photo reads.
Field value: 156 lb
